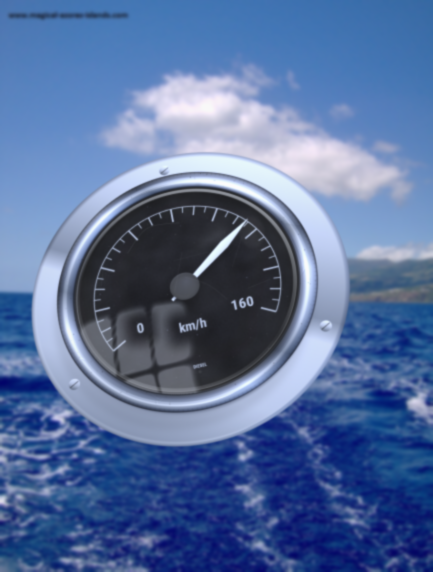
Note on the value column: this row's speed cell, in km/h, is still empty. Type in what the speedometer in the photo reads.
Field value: 115 km/h
